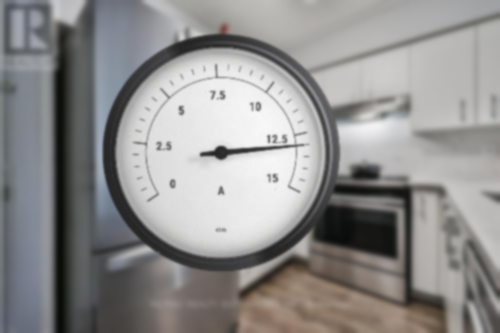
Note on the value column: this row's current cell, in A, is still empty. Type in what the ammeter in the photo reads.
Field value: 13 A
